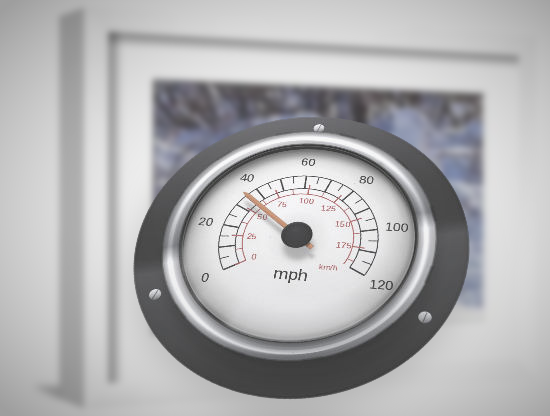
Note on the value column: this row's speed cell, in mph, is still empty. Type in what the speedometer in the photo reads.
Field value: 35 mph
